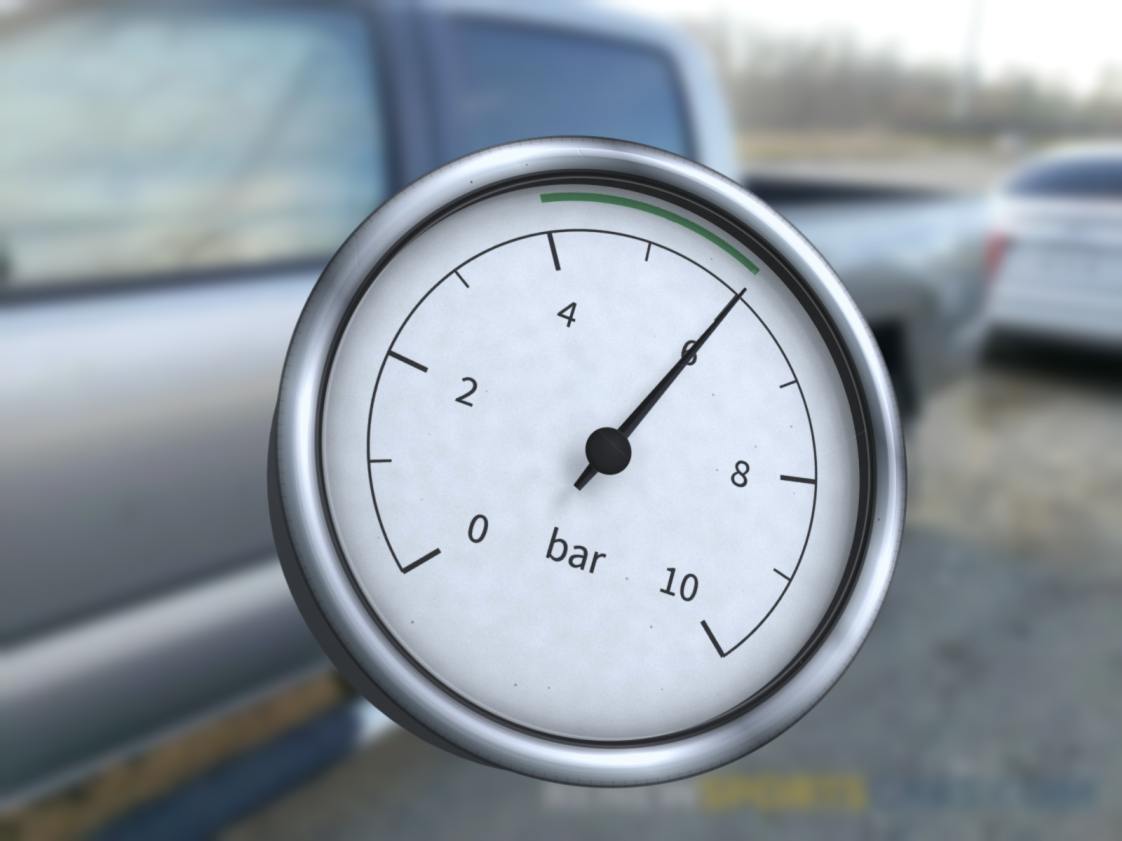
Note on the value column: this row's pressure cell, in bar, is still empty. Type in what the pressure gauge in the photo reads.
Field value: 6 bar
